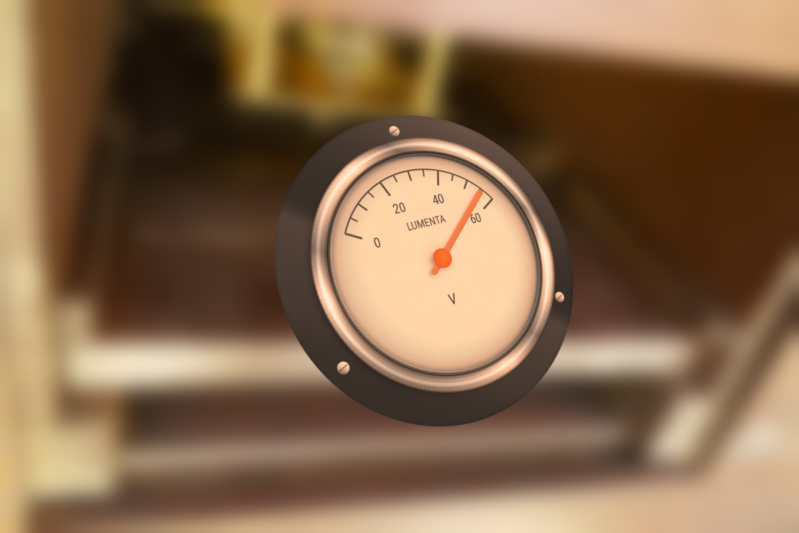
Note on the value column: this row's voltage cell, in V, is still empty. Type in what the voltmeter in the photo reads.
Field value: 55 V
